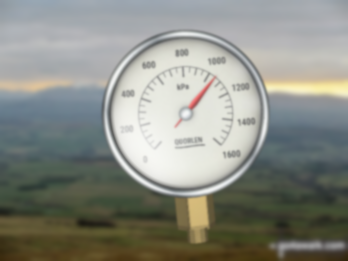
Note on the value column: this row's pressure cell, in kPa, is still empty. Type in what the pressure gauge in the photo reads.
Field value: 1050 kPa
